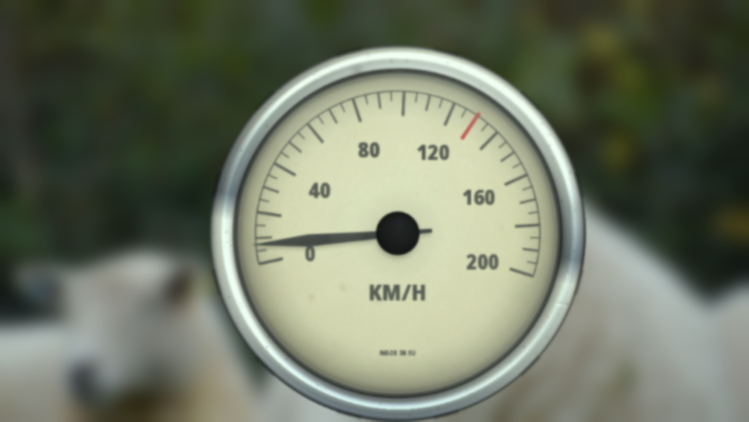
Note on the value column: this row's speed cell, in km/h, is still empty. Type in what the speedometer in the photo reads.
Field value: 7.5 km/h
